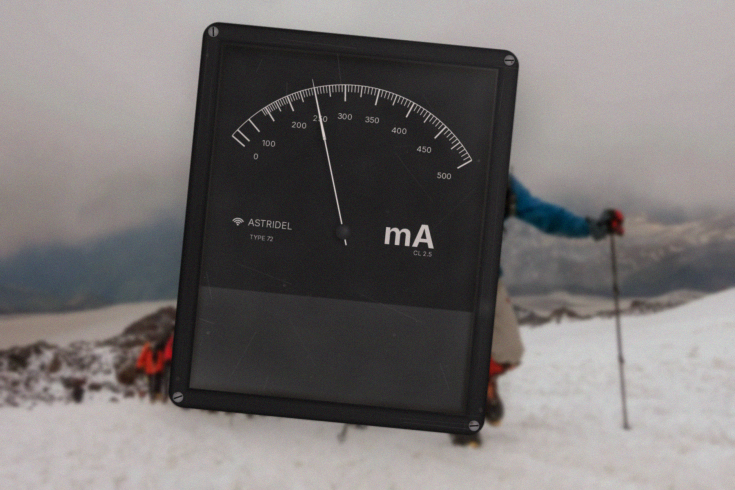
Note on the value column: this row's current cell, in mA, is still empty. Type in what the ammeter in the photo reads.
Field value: 250 mA
